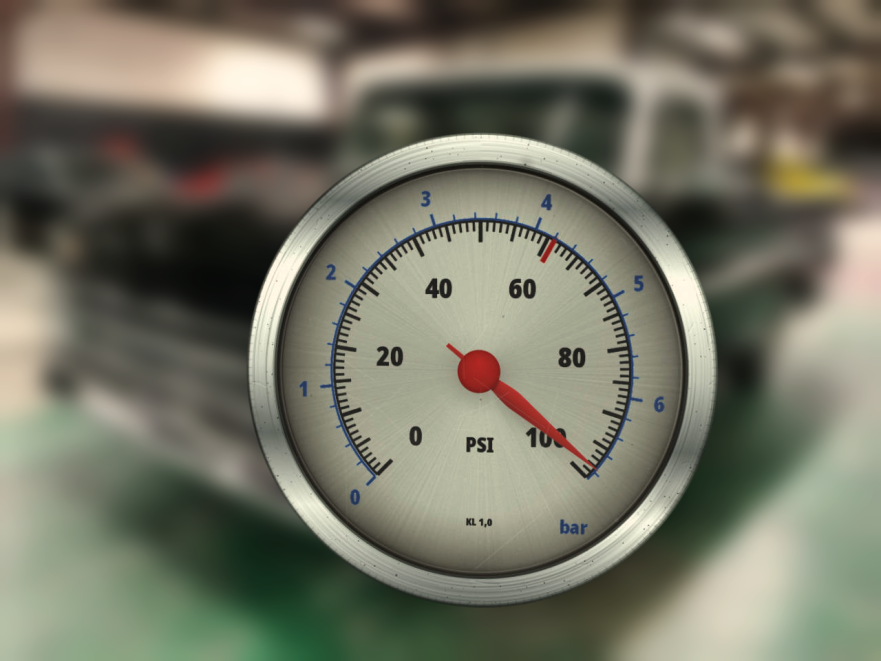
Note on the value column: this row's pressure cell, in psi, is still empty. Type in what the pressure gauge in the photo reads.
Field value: 98 psi
